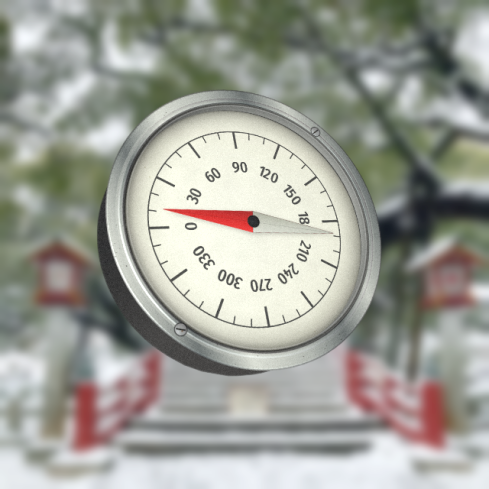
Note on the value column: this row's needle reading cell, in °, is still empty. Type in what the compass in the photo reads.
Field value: 10 °
